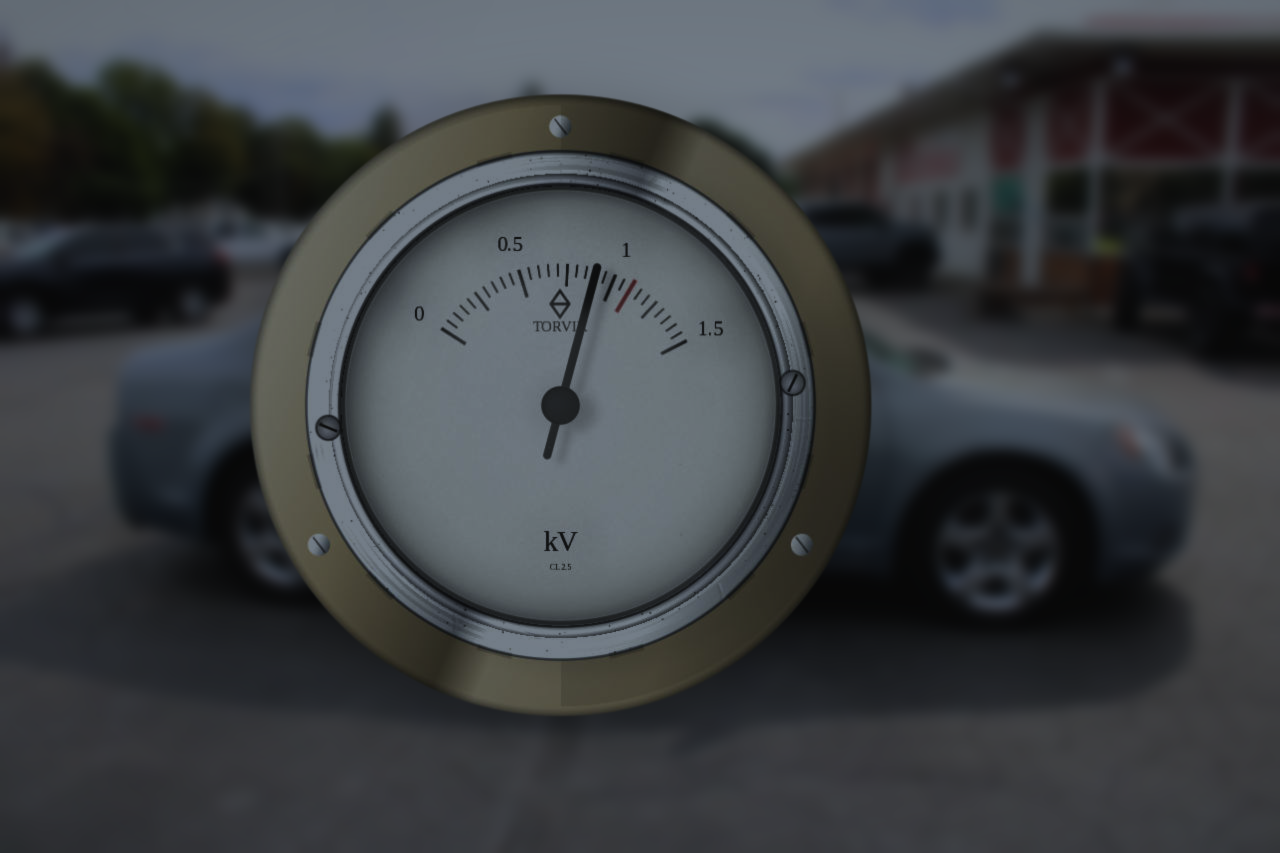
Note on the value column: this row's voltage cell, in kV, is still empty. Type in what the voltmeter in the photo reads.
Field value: 0.9 kV
